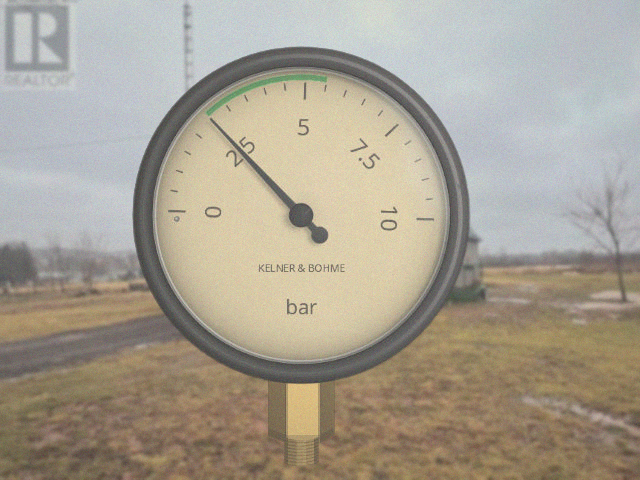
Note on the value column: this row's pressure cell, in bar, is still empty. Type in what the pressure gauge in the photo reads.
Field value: 2.5 bar
